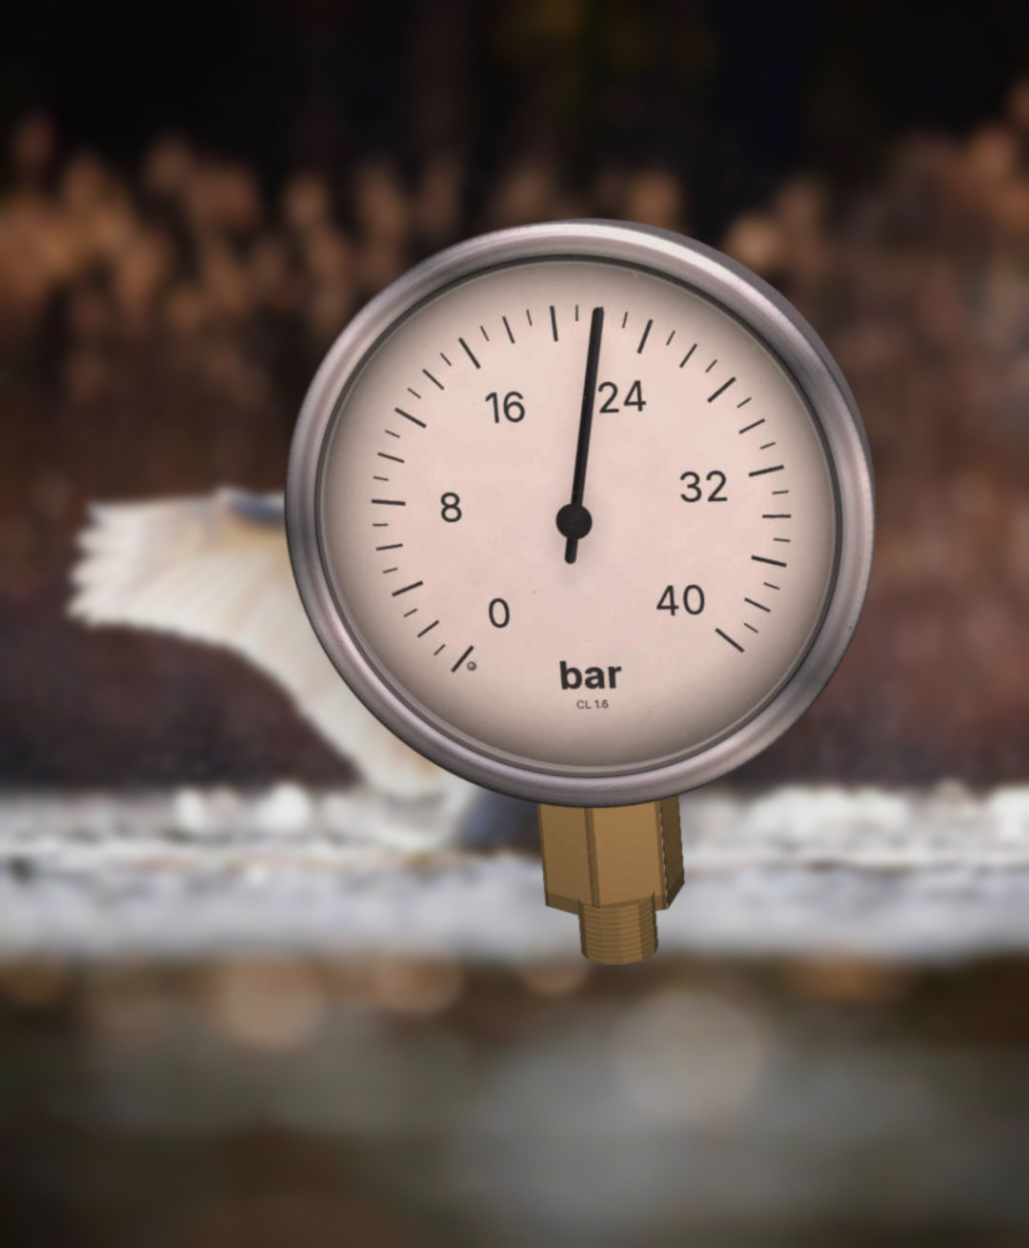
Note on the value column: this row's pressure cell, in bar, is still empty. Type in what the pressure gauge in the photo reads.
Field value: 22 bar
